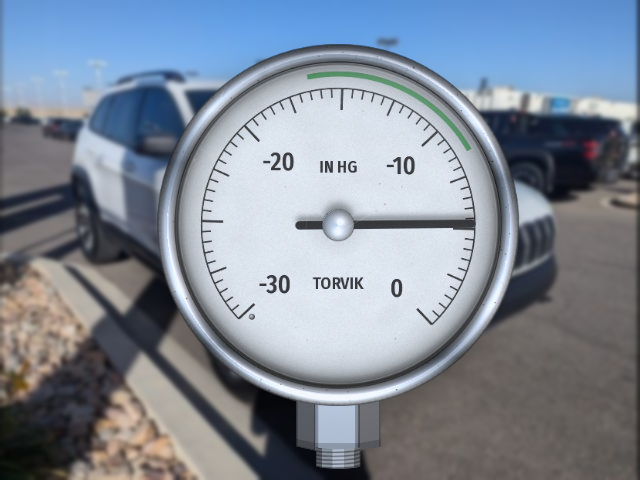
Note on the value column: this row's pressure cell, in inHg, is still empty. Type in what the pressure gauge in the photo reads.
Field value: -5.25 inHg
